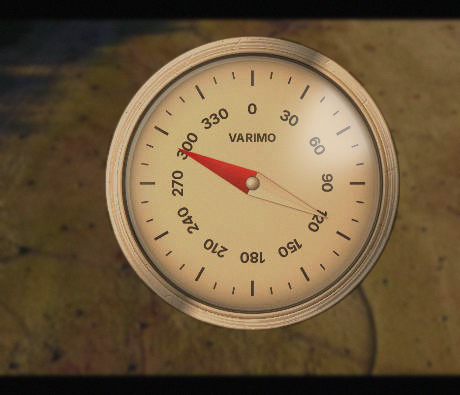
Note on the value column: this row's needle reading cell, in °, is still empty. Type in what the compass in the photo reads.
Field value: 295 °
